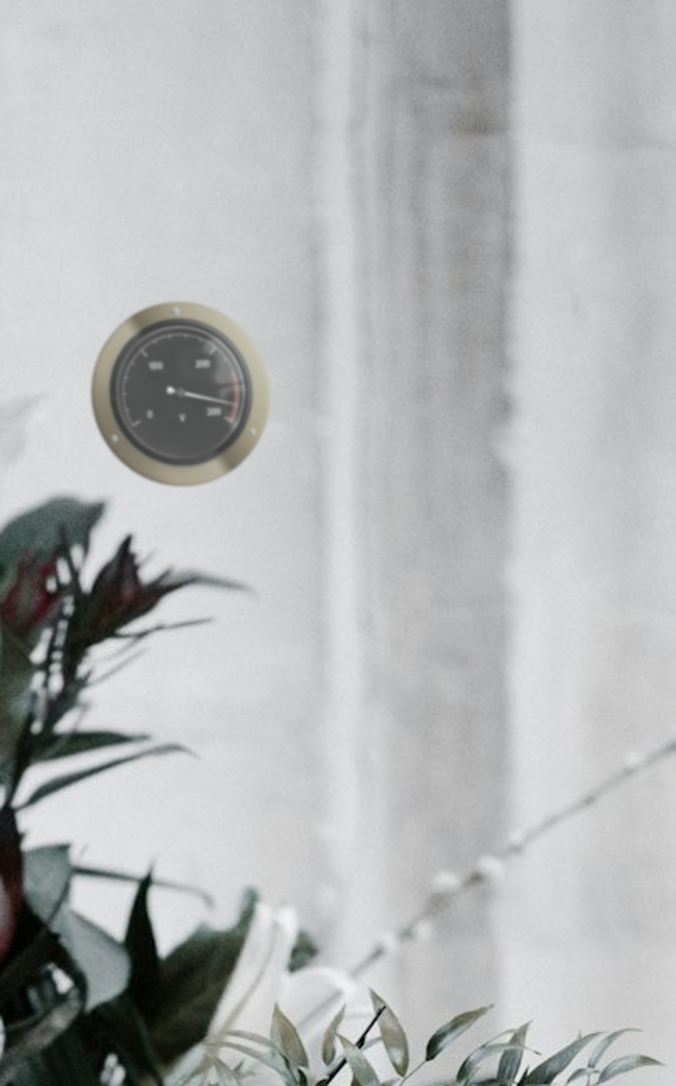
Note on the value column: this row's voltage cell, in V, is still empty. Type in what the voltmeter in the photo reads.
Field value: 280 V
